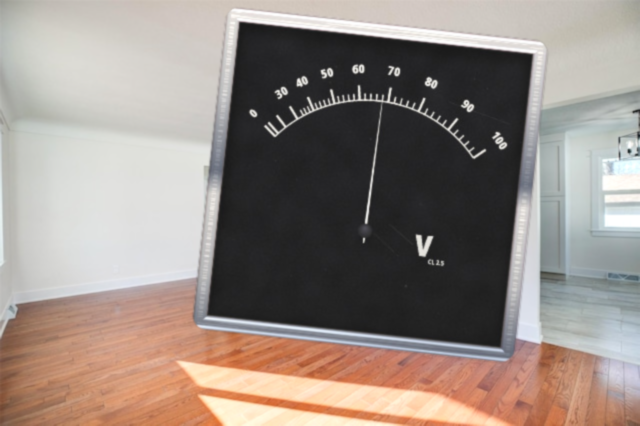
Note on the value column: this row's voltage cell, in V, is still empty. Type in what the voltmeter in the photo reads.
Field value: 68 V
